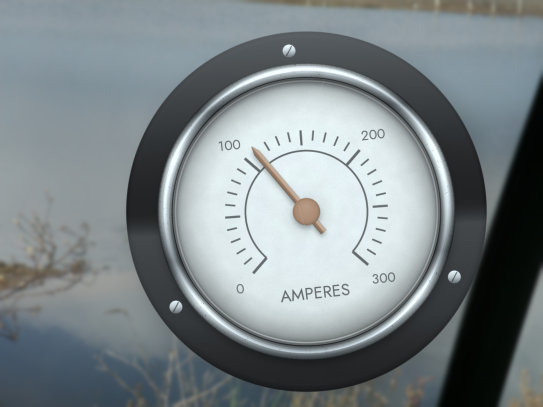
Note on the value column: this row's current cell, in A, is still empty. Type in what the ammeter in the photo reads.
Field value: 110 A
